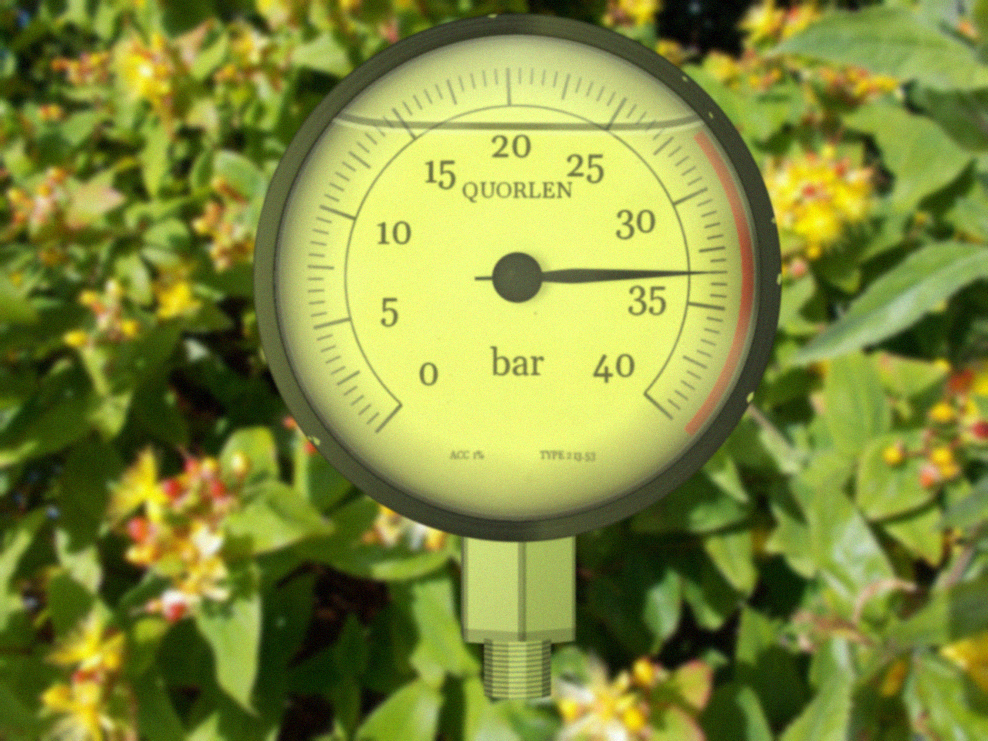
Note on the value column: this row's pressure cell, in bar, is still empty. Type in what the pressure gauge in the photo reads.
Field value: 33.5 bar
